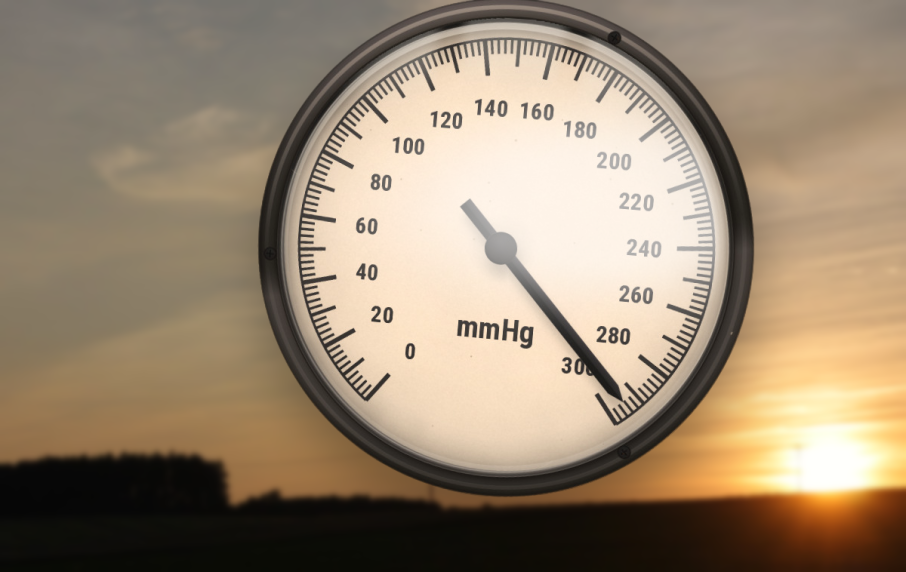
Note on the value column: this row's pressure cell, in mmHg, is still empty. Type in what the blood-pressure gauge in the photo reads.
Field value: 294 mmHg
